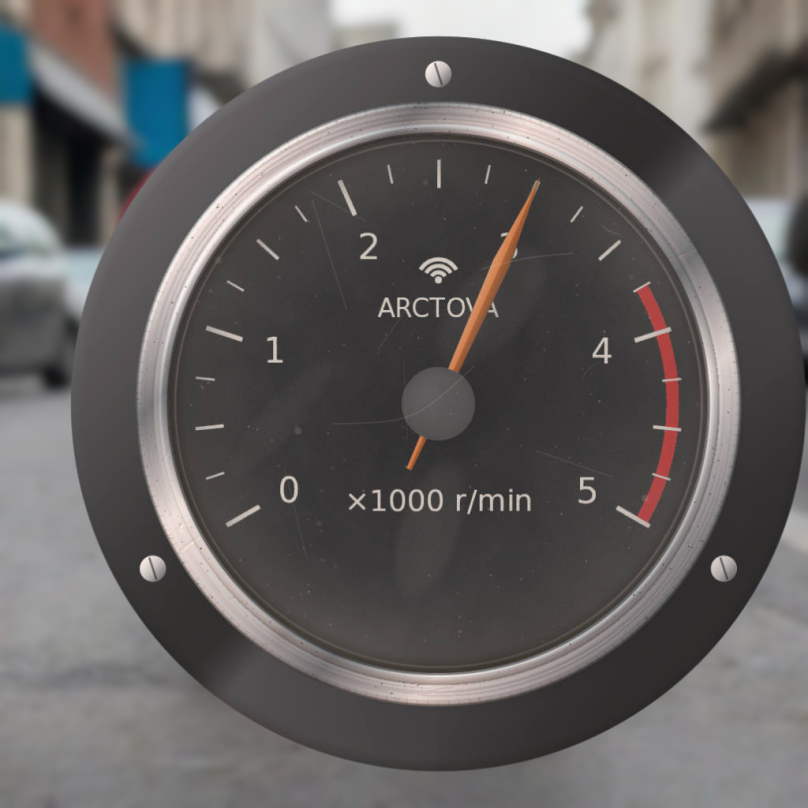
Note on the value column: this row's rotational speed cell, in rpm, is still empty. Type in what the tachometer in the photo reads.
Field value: 3000 rpm
